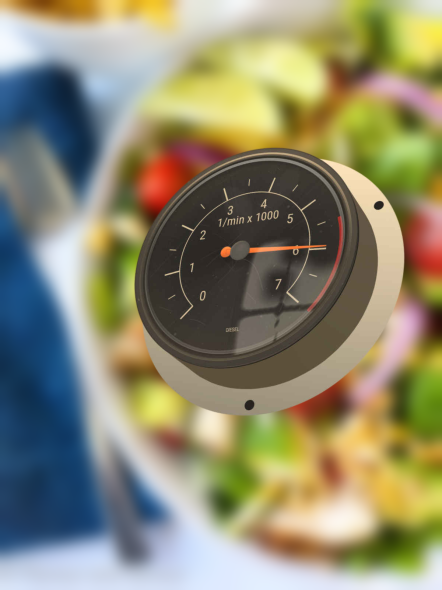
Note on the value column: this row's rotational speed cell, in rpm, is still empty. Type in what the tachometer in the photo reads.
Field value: 6000 rpm
